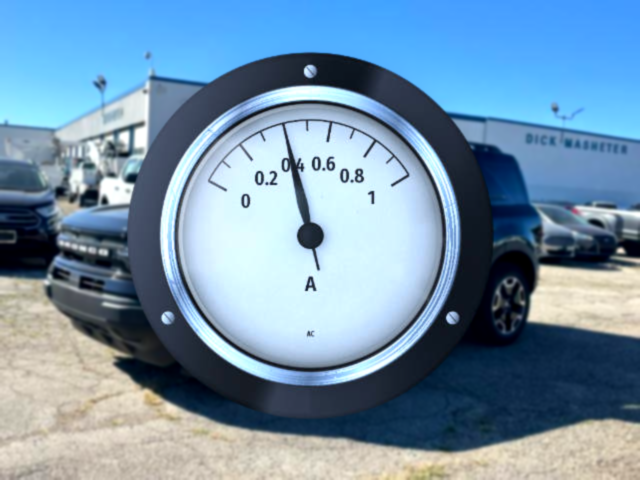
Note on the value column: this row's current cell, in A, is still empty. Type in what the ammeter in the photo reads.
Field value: 0.4 A
